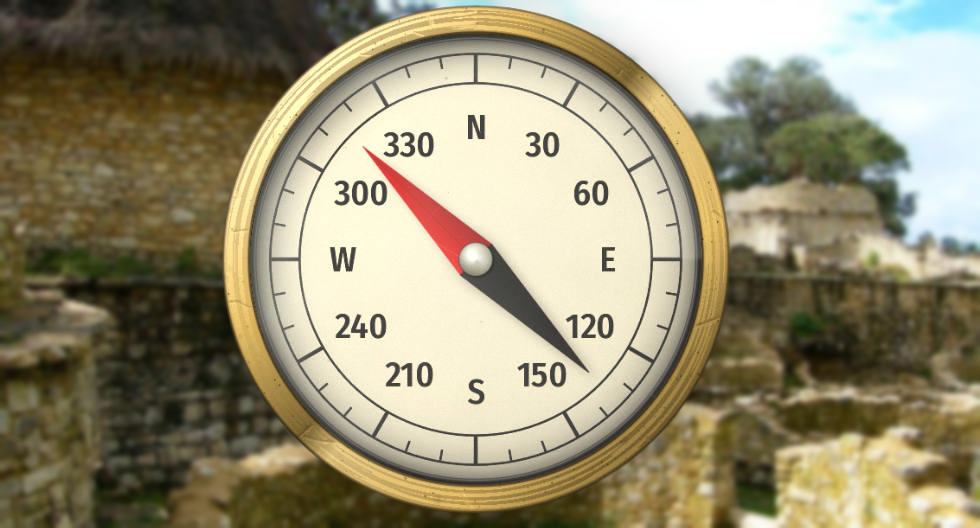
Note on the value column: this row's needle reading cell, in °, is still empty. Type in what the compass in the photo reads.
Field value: 315 °
